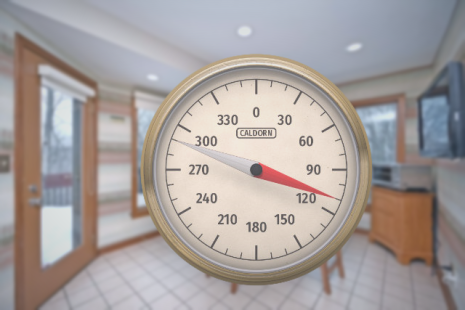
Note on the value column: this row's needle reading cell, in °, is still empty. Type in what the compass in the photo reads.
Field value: 110 °
